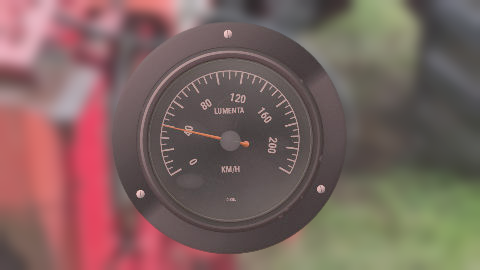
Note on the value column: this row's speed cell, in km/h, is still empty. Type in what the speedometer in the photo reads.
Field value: 40 km/h
